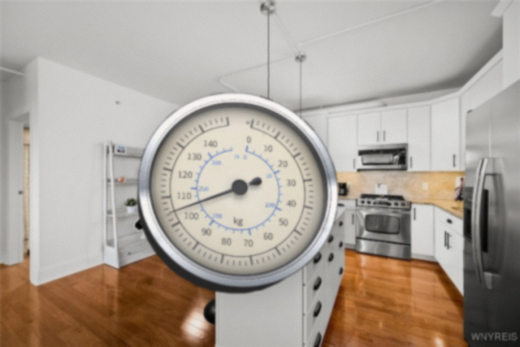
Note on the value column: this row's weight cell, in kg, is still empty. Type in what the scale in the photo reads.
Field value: 104 kg
